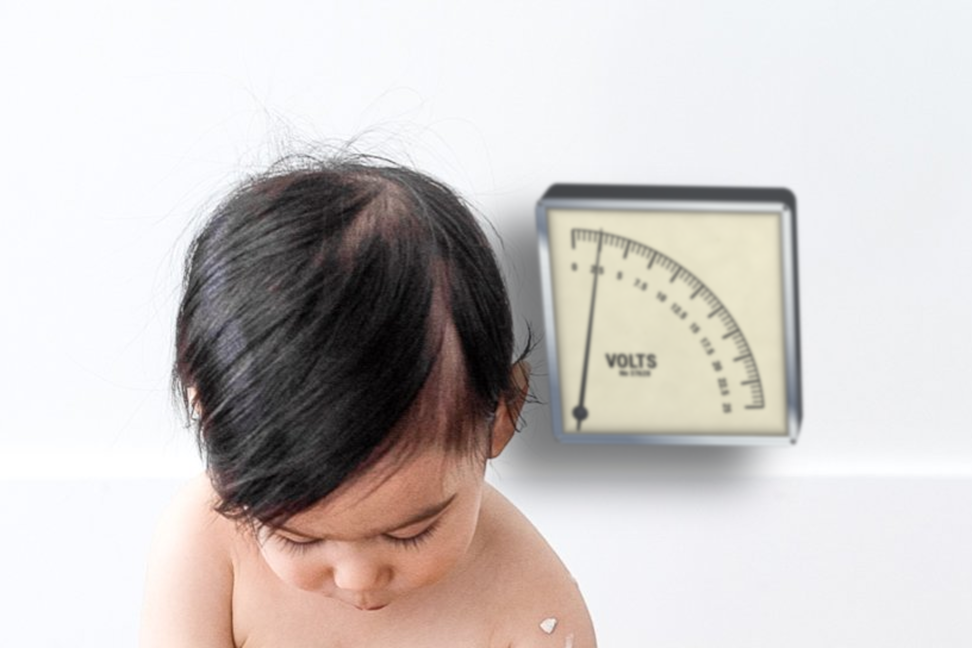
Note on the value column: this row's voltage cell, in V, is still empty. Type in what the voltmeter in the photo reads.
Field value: 2.5 V
